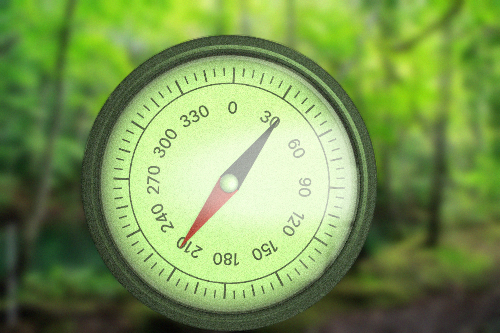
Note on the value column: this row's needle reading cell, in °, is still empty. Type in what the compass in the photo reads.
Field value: 215 °
